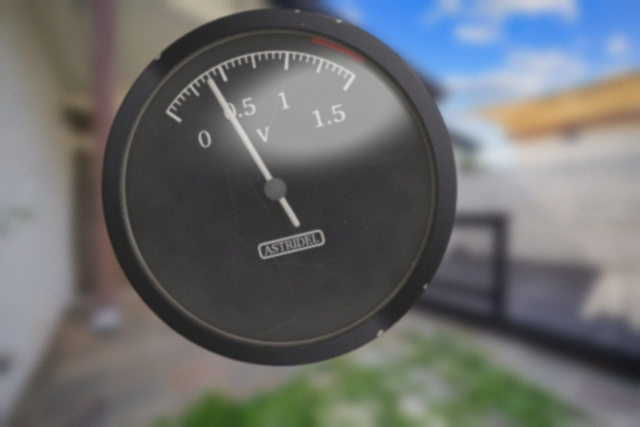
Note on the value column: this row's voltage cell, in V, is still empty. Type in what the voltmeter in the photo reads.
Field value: 0.4 V
